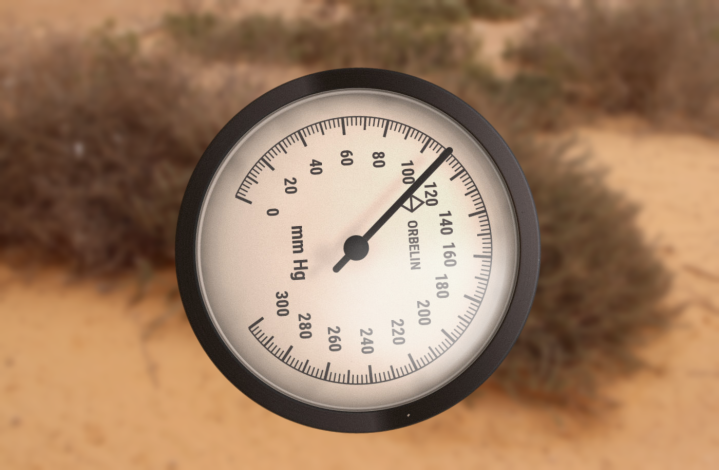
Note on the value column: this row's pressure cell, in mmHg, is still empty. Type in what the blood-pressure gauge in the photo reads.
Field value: 110 mmHg
